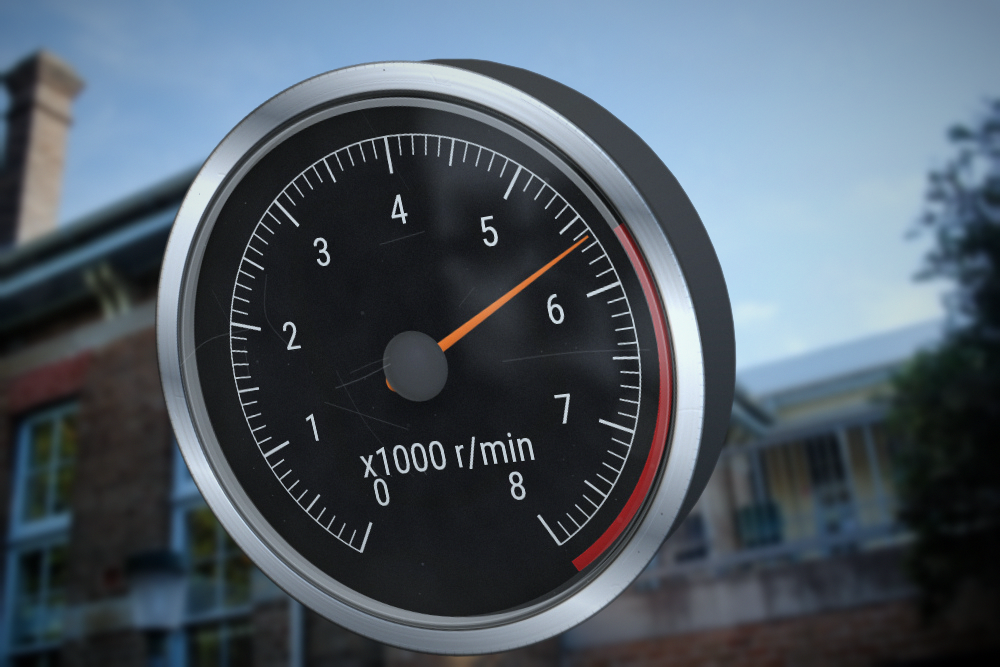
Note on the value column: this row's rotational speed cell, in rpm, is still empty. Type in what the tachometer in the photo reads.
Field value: 5650 rpm
